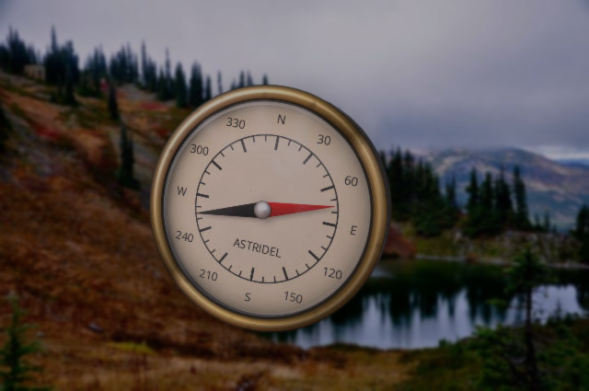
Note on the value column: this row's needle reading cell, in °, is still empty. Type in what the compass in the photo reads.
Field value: 75 °
